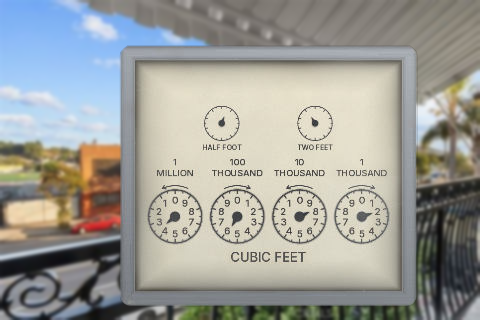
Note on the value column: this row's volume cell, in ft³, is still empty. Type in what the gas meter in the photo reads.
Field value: 358200 ft³
